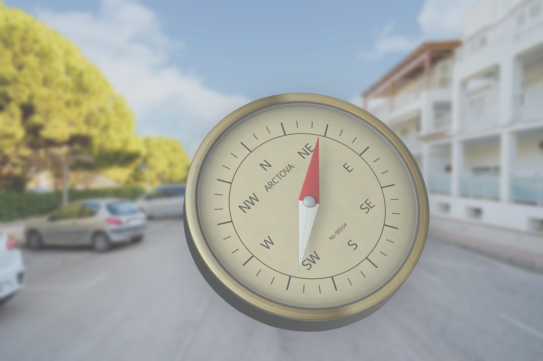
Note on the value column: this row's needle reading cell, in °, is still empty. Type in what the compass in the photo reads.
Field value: 55 °
